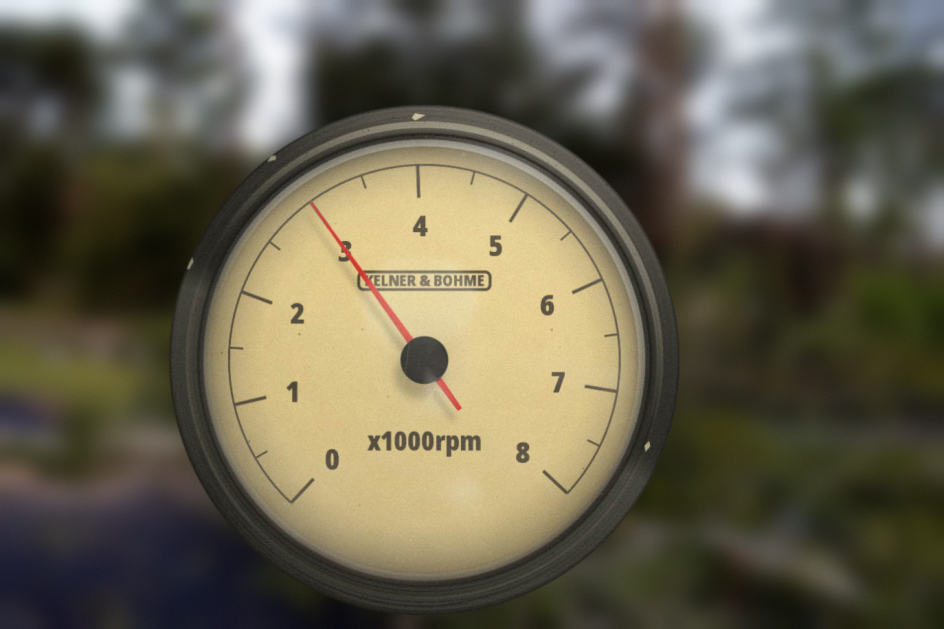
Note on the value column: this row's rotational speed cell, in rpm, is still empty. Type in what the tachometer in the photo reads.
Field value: 3000 rpm
